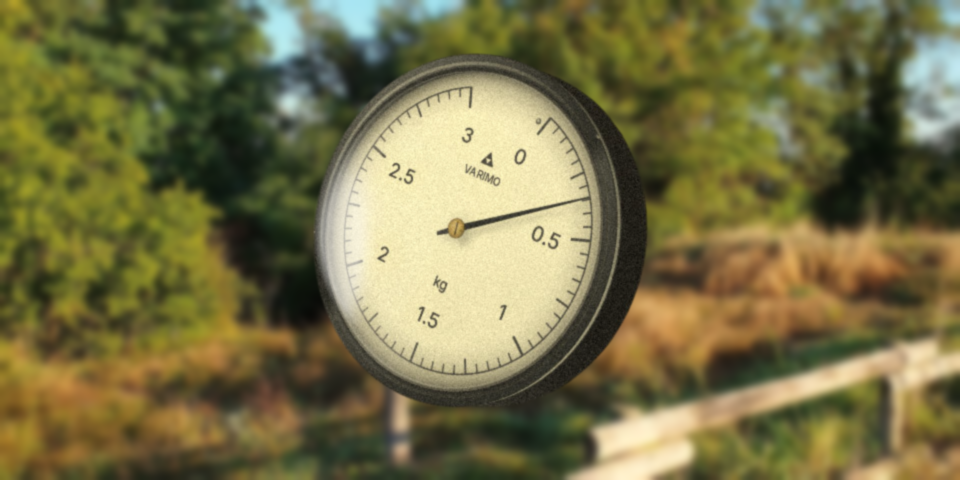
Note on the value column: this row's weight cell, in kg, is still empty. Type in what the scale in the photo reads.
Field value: 0.35 kg
